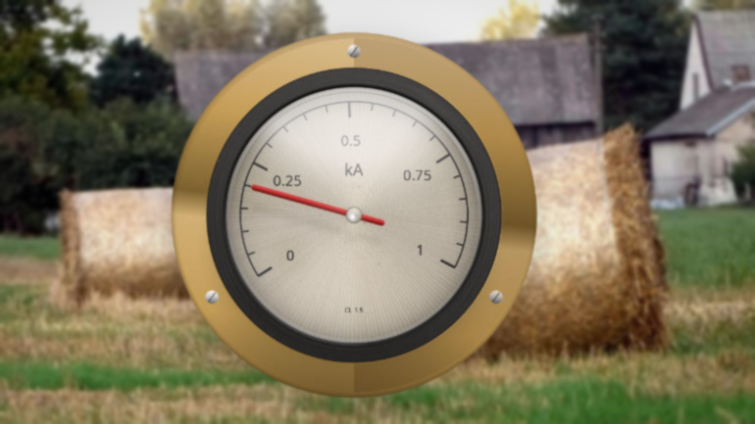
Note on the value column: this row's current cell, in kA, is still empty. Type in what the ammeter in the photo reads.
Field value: 0.2 kA
